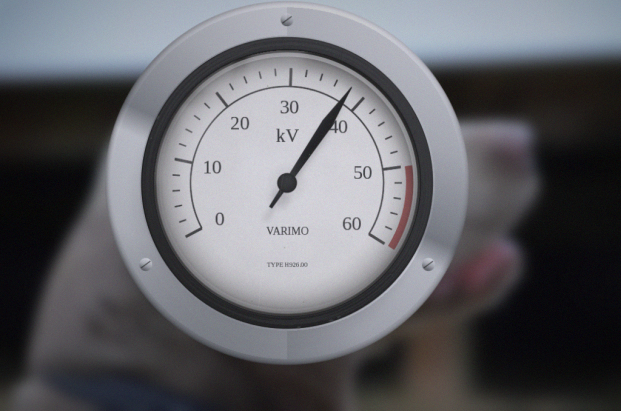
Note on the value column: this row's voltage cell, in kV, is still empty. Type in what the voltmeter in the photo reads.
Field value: 38 kV
